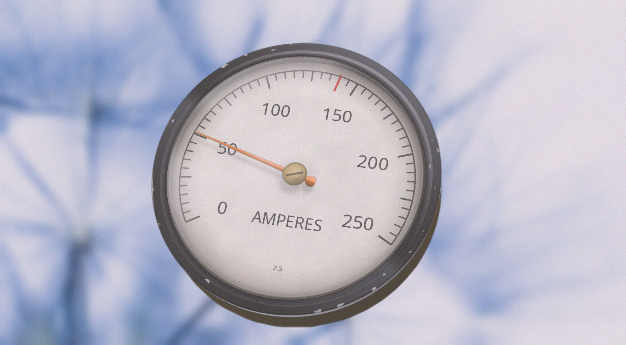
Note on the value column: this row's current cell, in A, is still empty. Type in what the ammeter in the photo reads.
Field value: 50 A
